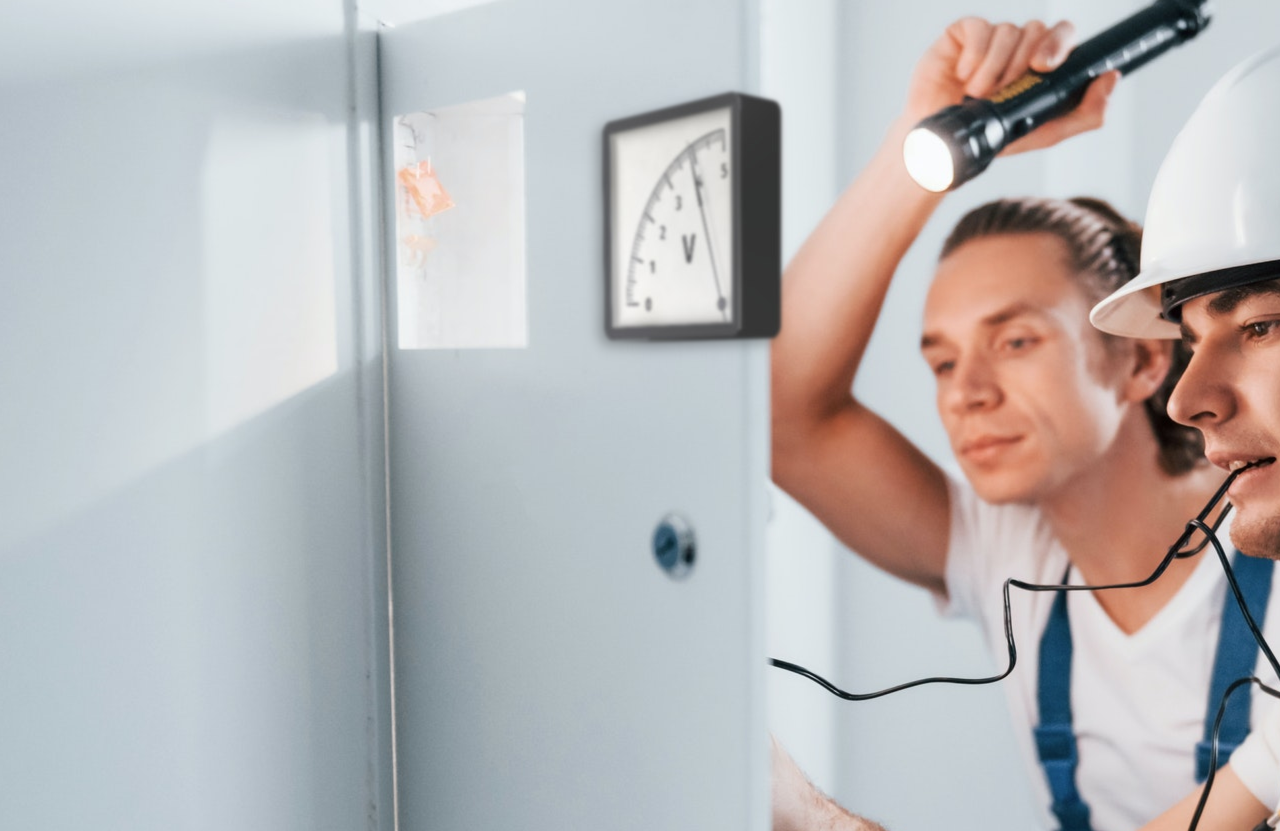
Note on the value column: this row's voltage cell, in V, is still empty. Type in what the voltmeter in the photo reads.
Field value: 4 V
